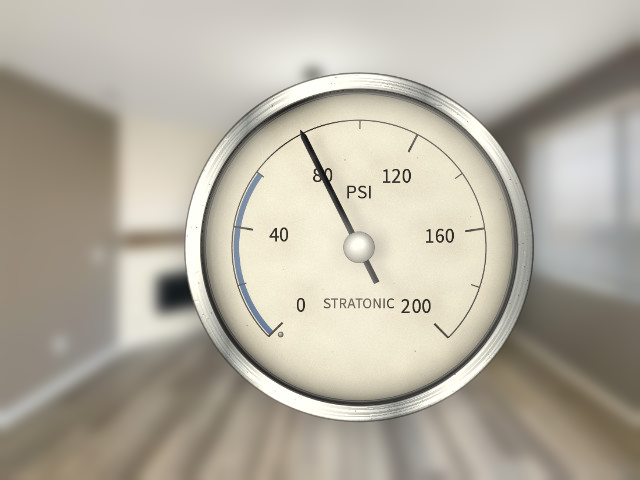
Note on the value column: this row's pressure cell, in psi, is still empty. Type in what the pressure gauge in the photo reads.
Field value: 80 psi
